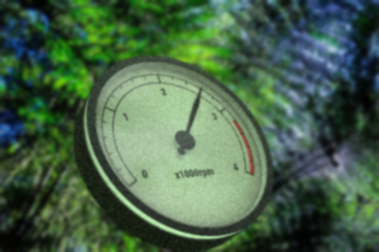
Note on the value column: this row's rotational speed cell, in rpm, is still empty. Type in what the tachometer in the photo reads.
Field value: 2600 rpm
